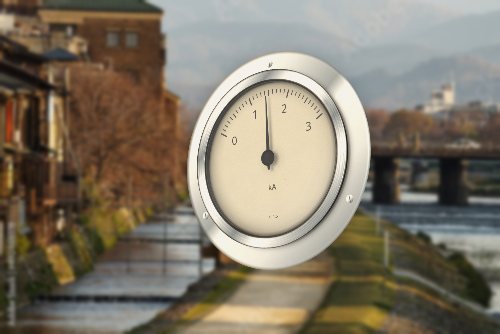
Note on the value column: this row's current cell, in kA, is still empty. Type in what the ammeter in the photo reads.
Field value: 1.5 kA
